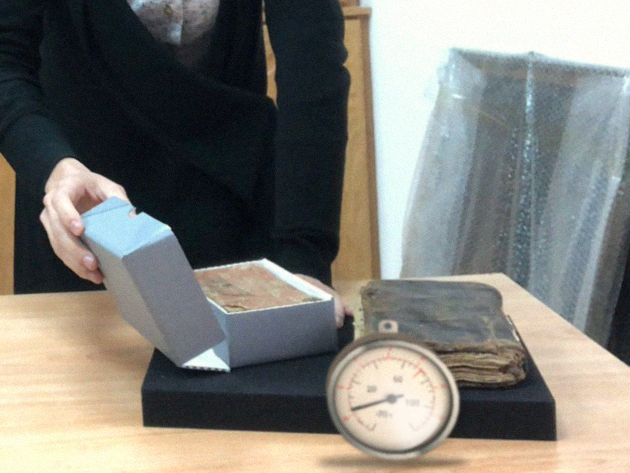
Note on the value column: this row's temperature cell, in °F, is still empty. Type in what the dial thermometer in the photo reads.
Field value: 0 °F
